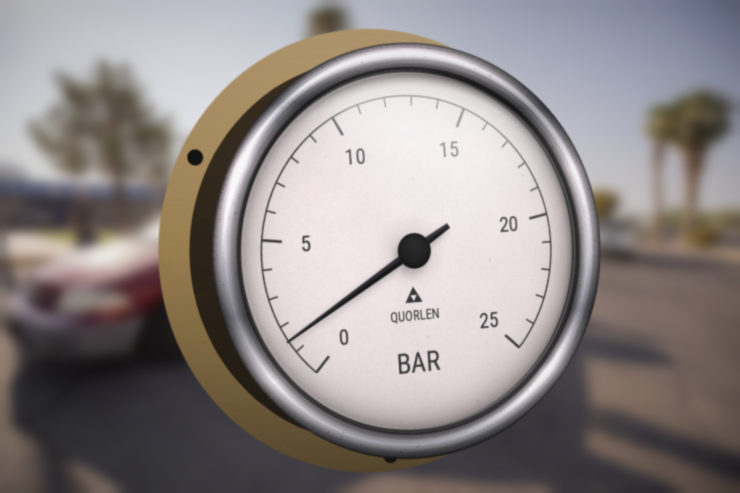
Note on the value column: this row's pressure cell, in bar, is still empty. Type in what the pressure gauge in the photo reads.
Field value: 1.5 bar
